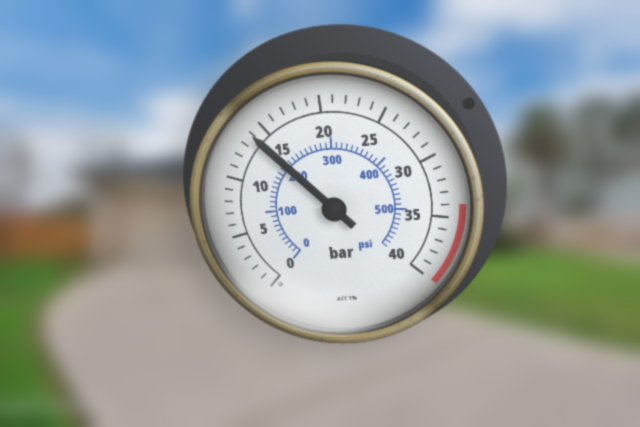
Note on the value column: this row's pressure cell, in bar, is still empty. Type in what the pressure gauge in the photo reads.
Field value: 14 bar
